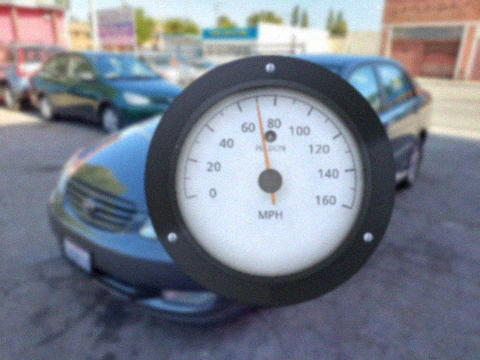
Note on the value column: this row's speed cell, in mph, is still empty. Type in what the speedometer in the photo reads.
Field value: 70 mph
